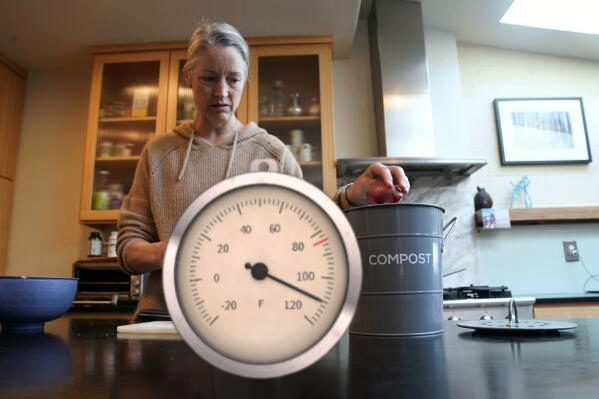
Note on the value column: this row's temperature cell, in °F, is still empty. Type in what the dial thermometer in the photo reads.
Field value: 110 °F
